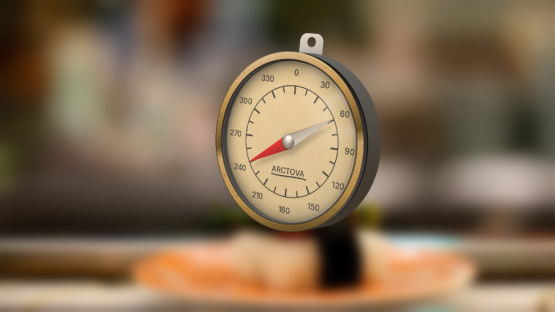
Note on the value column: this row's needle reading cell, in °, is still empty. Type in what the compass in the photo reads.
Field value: 240 °
